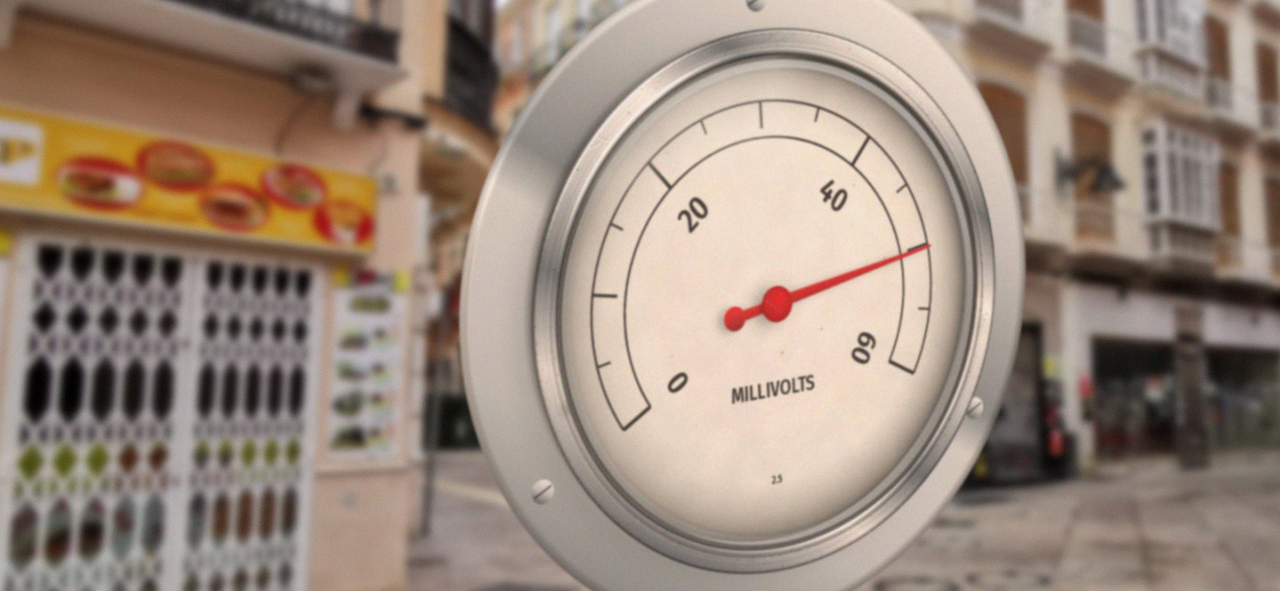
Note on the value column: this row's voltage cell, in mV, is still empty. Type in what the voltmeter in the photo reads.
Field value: 50 mV
